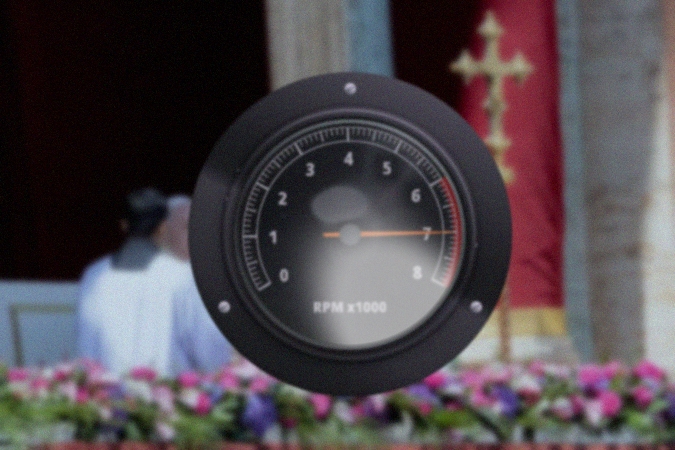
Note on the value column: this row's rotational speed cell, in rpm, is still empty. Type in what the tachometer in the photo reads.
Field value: 7000 rpm
